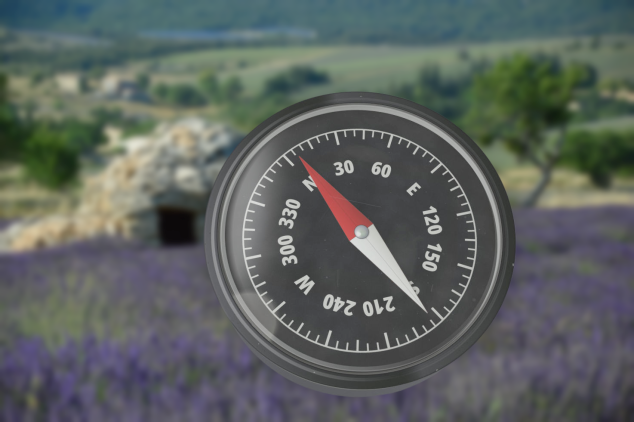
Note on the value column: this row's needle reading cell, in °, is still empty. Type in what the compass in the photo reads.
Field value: 5 °
